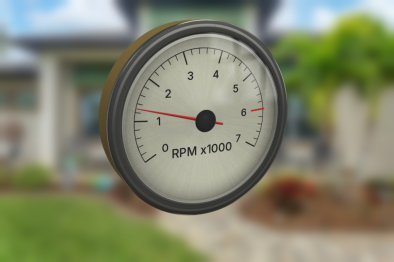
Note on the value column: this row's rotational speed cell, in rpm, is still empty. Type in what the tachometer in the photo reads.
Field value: 1300 rpm
